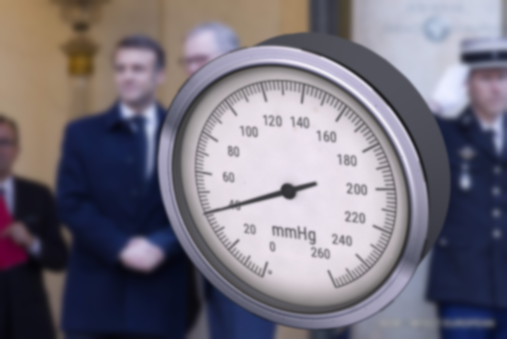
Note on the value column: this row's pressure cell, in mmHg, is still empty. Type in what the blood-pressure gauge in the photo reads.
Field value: 40 mmHg
